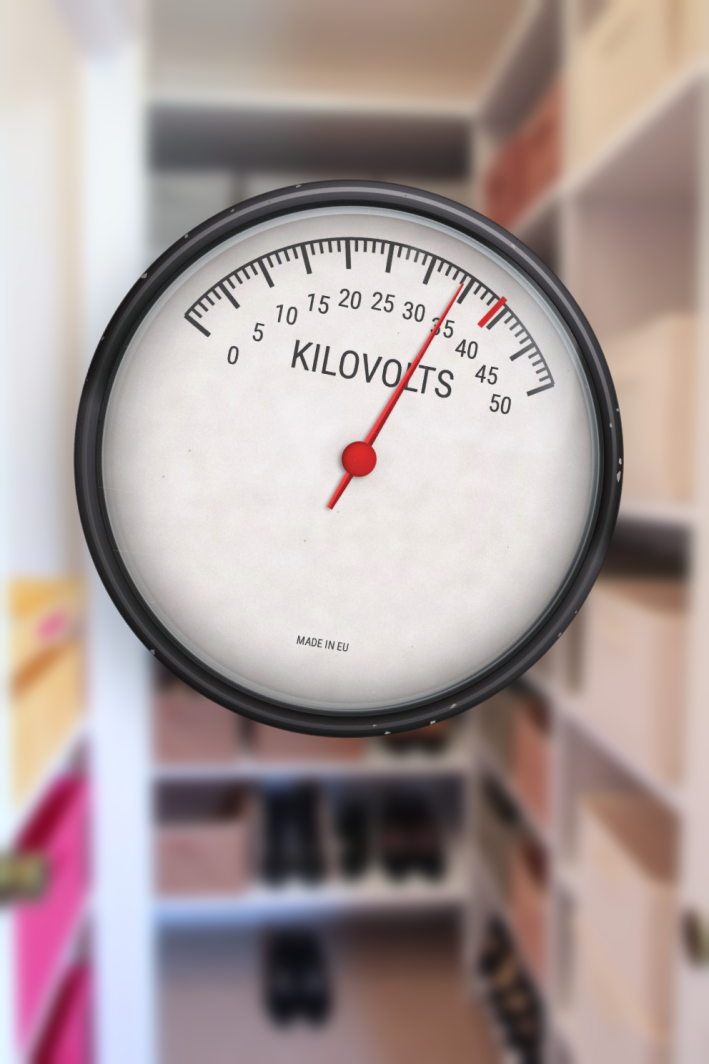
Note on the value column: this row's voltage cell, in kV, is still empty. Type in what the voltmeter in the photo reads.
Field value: 34 kV
